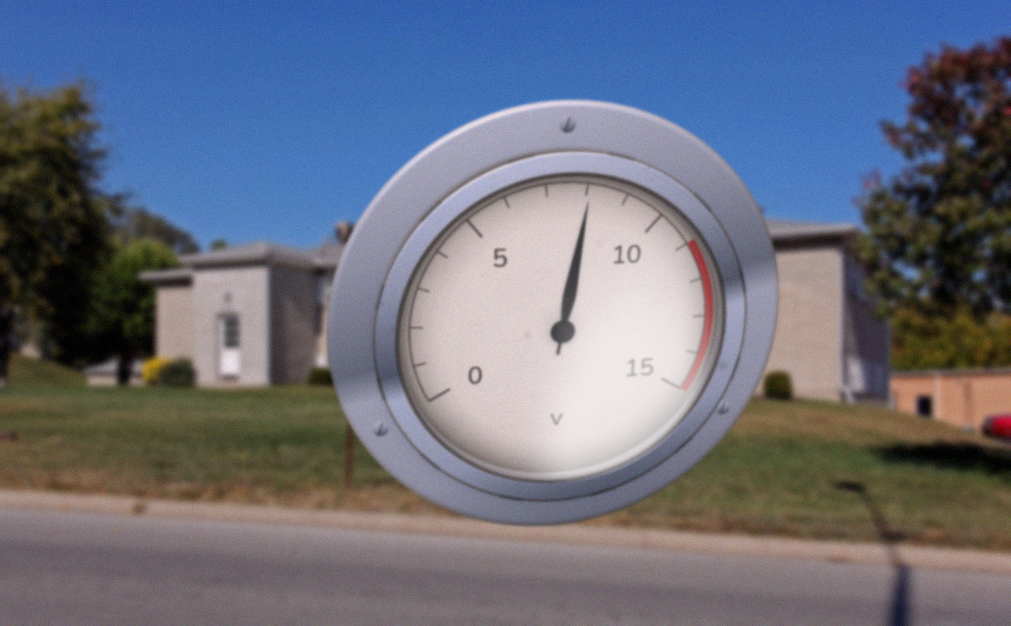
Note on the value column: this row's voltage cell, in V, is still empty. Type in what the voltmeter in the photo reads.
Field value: 8 V
